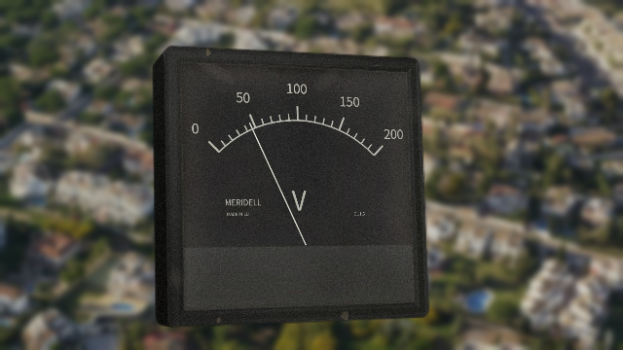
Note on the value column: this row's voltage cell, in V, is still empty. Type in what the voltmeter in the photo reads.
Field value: 45 V
